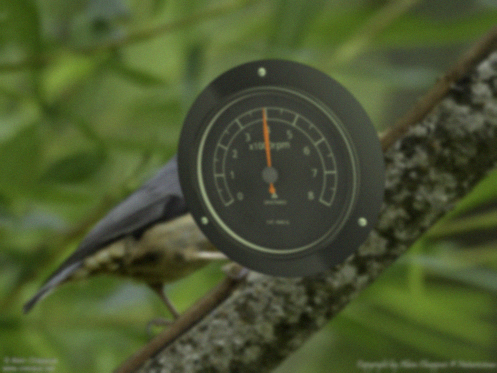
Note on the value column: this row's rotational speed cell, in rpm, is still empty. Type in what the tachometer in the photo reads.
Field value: 4000 rpm
